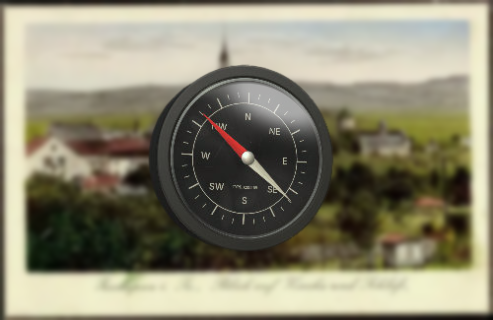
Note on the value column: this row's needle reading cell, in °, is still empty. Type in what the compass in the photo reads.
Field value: 310 °
